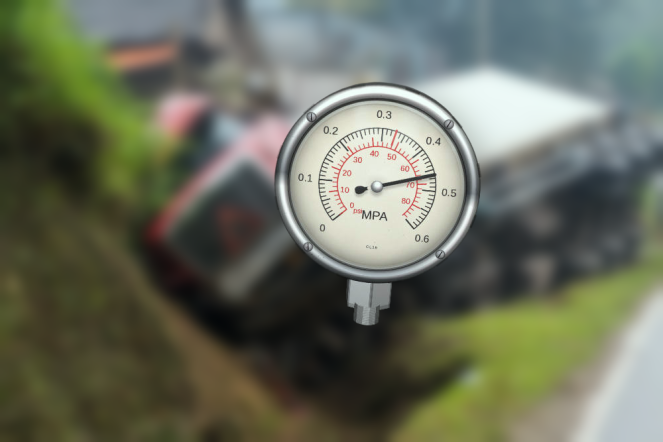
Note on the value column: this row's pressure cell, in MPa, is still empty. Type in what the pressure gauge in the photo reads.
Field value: 0.46 MPa
